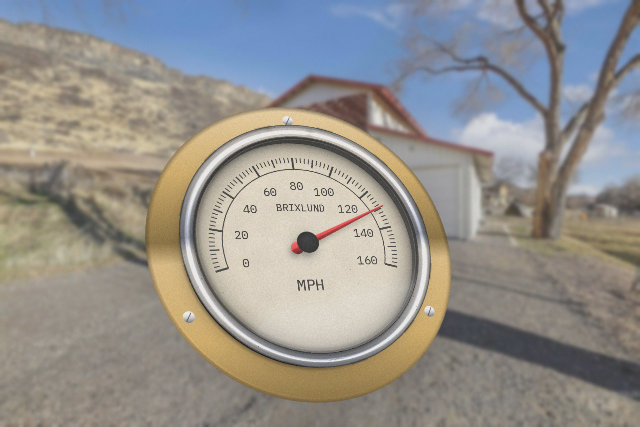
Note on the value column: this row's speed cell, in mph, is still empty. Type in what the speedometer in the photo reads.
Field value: 130 mph
